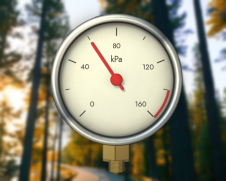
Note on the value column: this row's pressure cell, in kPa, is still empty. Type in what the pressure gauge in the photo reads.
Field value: 60 kPa
